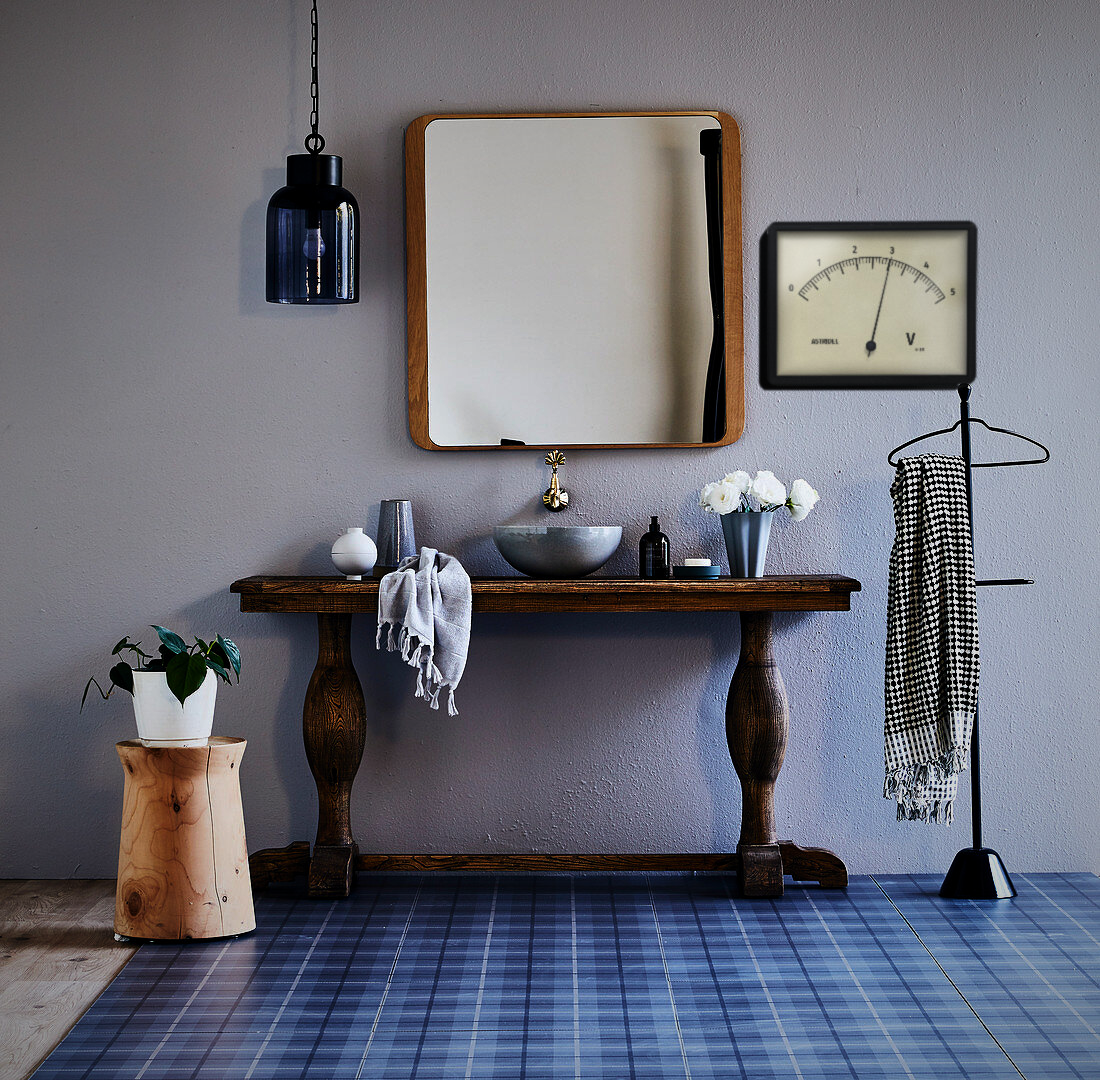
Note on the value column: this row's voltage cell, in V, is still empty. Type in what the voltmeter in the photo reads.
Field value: 3 V
